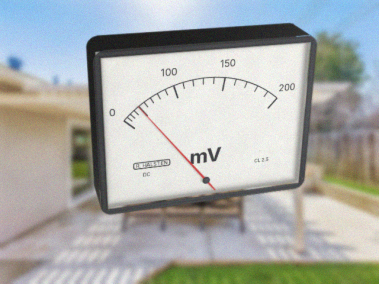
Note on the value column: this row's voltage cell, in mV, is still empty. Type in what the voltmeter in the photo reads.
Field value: 50 mV
